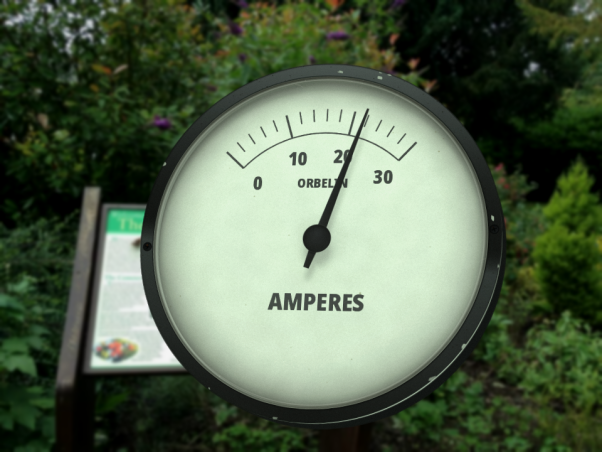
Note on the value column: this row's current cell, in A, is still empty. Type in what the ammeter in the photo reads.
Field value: 22 A
